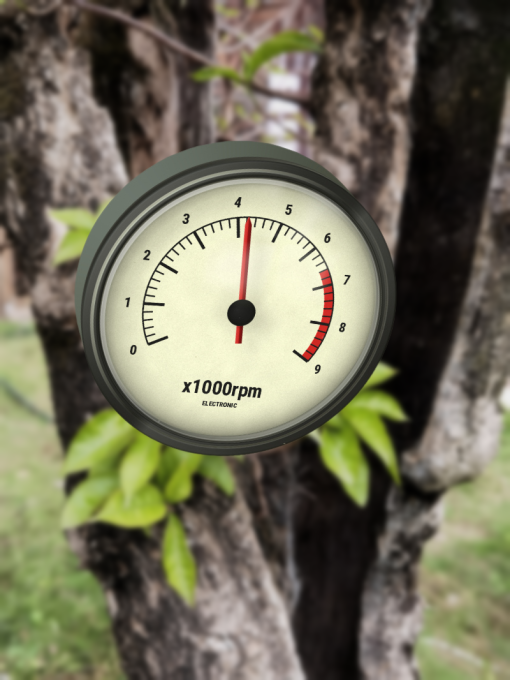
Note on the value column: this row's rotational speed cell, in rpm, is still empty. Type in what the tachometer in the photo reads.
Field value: 4200 rpm
